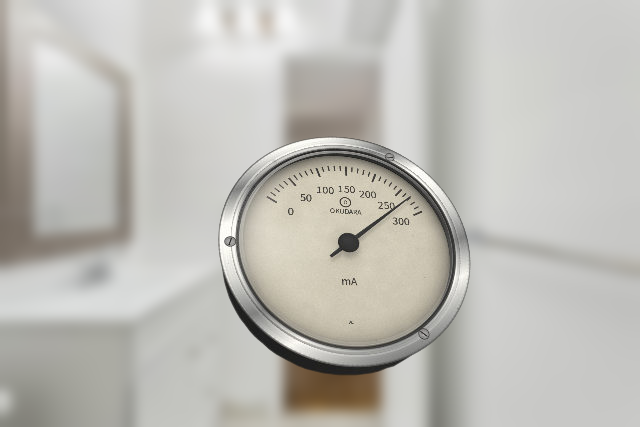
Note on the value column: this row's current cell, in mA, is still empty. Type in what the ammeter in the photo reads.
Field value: 270 mA
